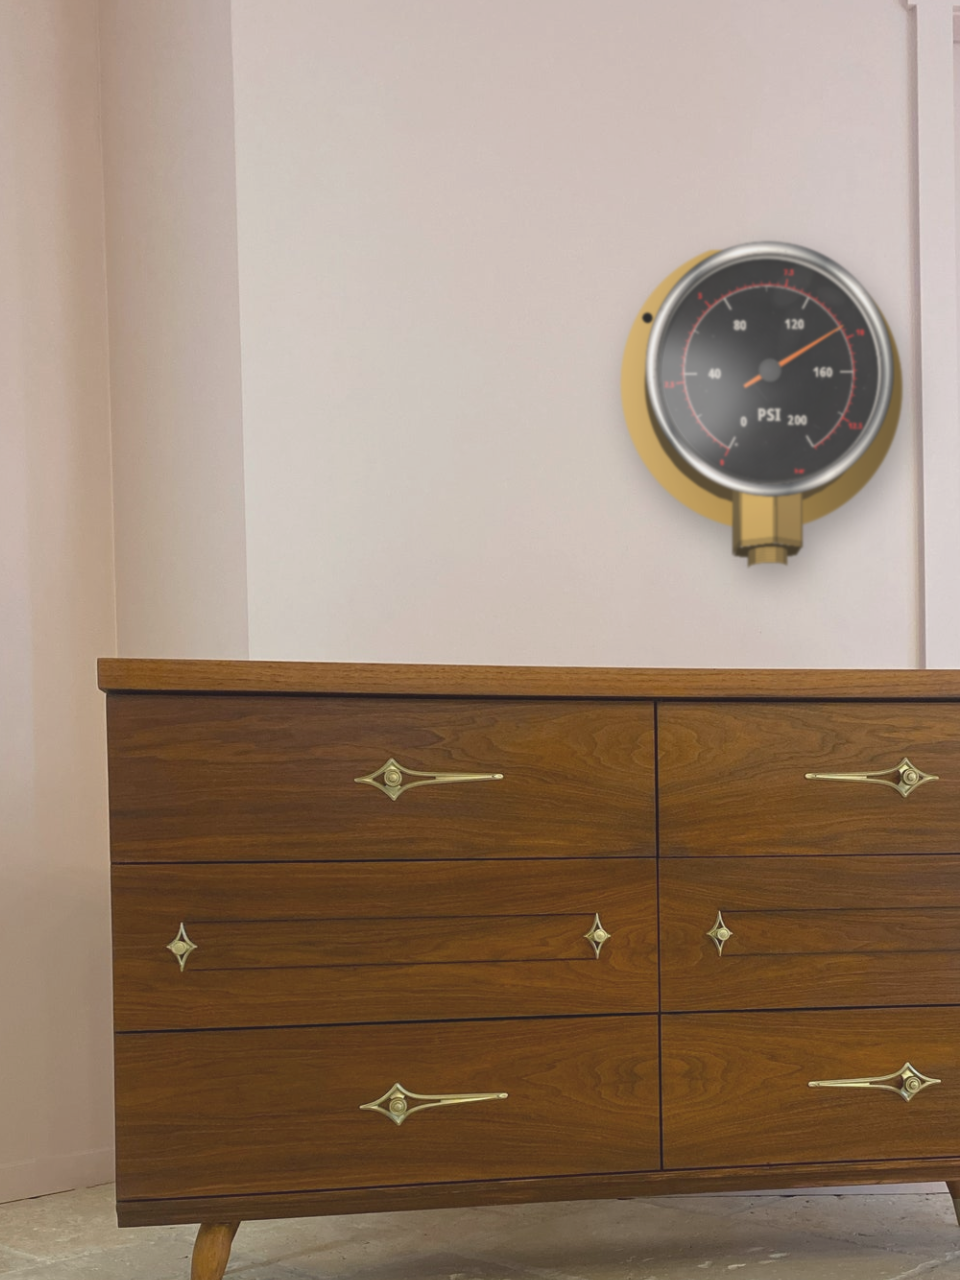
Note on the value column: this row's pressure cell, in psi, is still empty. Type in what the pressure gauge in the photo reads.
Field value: 140 psi
